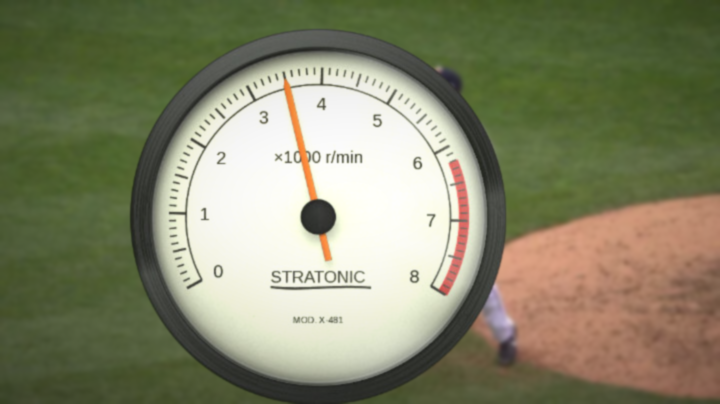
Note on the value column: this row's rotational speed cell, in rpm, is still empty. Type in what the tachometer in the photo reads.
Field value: 3500 rpm
